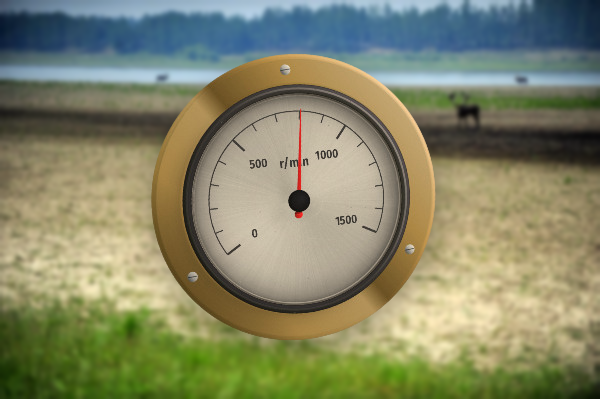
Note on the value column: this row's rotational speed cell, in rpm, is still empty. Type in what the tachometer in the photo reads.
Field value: 800 rpm
